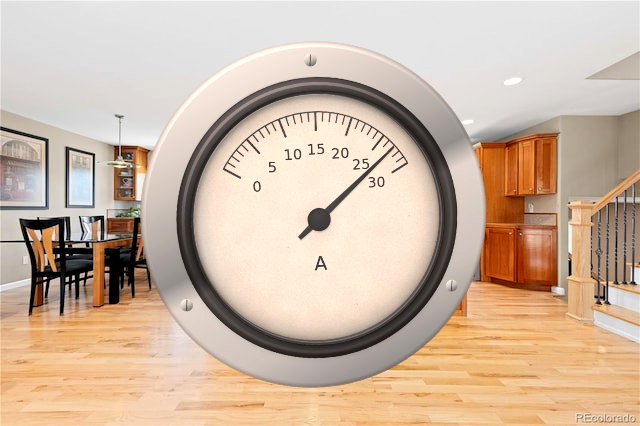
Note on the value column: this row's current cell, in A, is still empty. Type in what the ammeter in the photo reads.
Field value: 27 A
